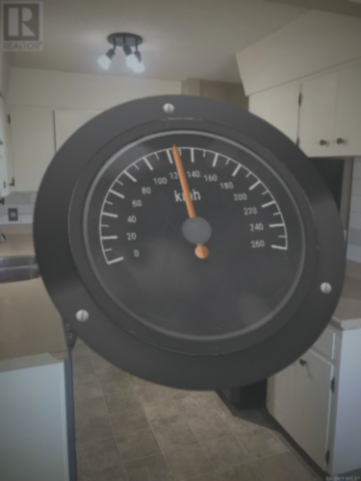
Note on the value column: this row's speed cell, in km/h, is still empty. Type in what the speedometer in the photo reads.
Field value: 125 km/h
